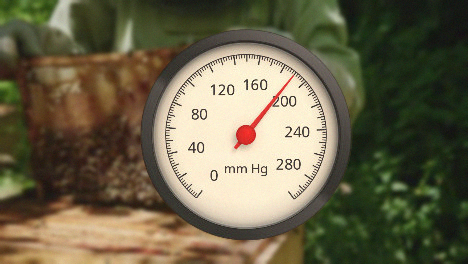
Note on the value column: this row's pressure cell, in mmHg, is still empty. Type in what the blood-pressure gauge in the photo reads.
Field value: 190 mmHg
